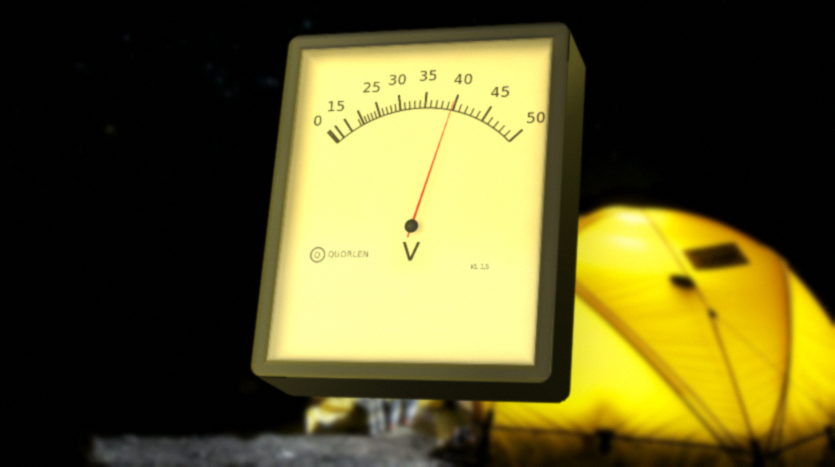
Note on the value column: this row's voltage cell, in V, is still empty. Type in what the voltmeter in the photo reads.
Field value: 40 V
